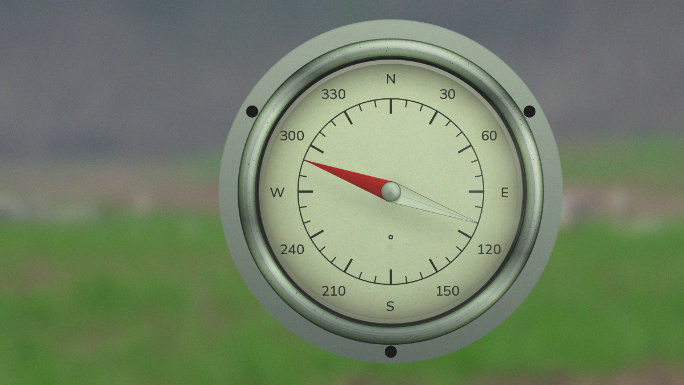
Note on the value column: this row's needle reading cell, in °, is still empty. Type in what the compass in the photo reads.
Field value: 290 °
